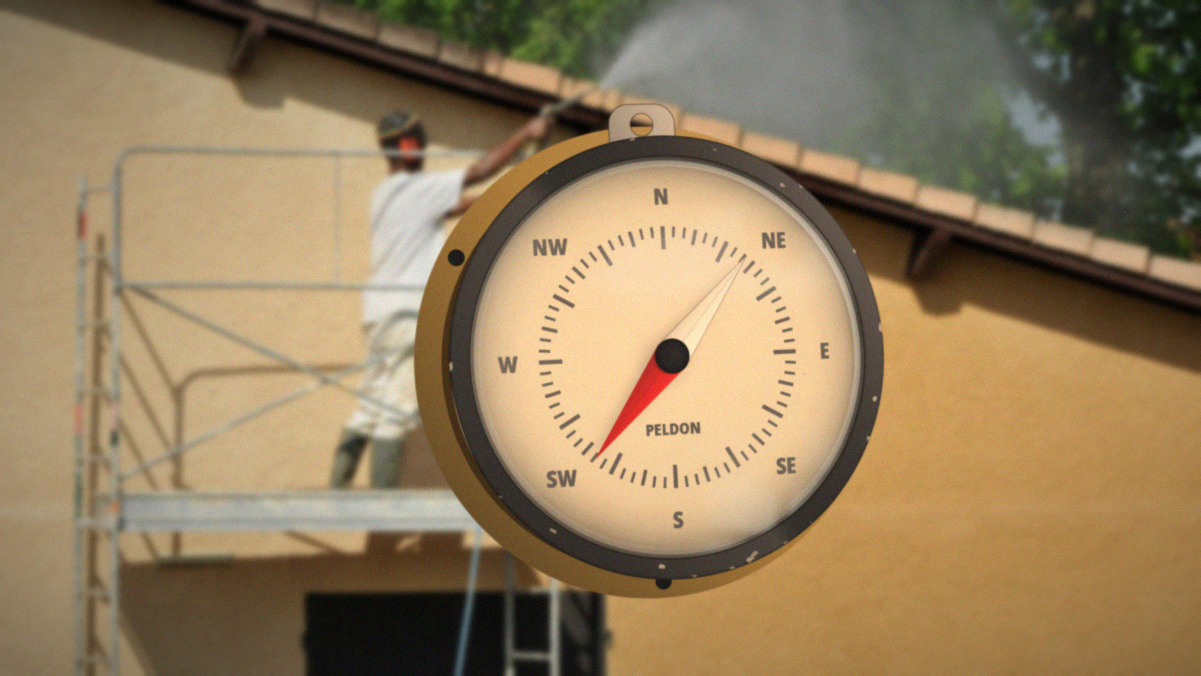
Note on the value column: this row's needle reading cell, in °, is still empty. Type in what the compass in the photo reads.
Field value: 220 °
